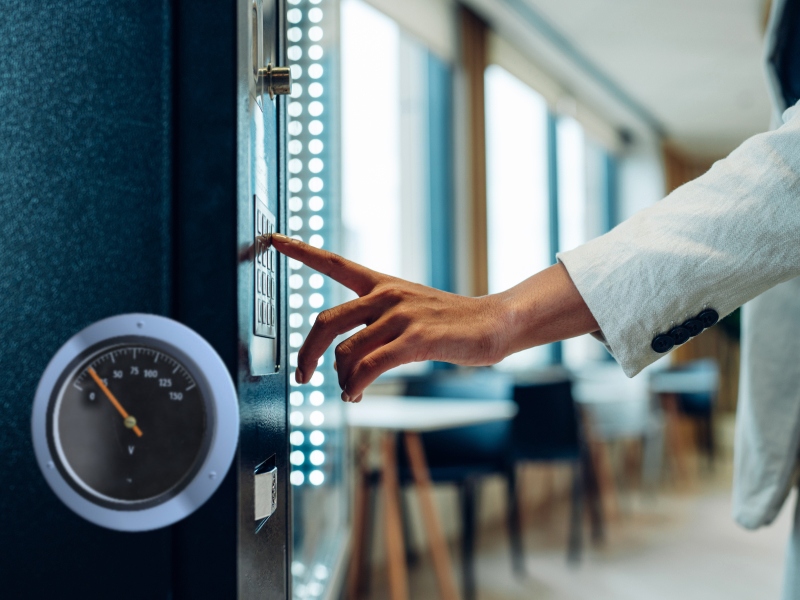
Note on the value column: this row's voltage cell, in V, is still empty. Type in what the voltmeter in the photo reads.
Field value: 25 V
